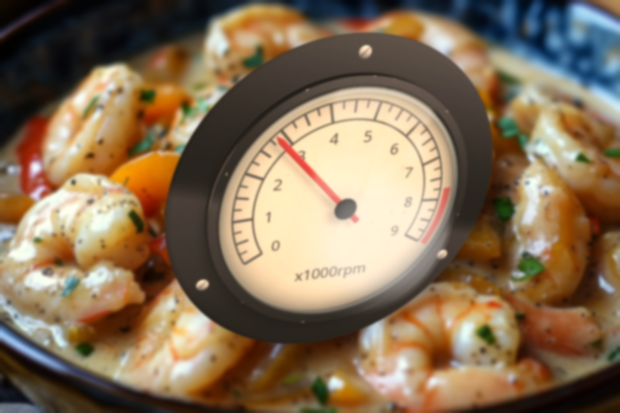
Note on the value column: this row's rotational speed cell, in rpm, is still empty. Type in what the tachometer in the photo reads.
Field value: 2875 rpm
